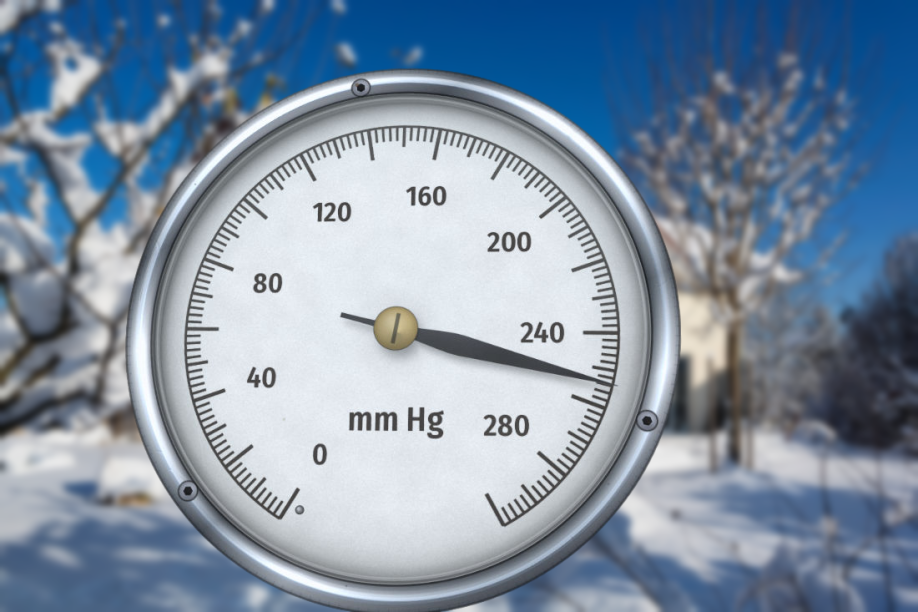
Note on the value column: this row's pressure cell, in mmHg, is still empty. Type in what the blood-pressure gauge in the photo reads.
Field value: 254 mmHg
